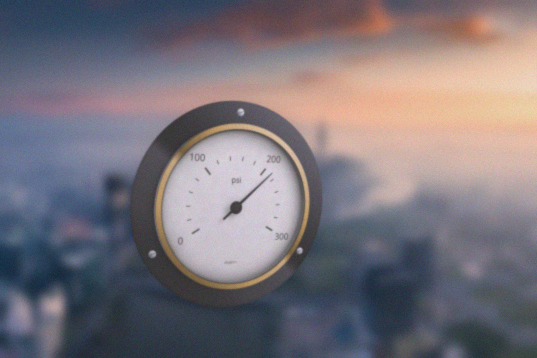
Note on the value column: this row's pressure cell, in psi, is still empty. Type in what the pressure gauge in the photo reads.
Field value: 210 psi
